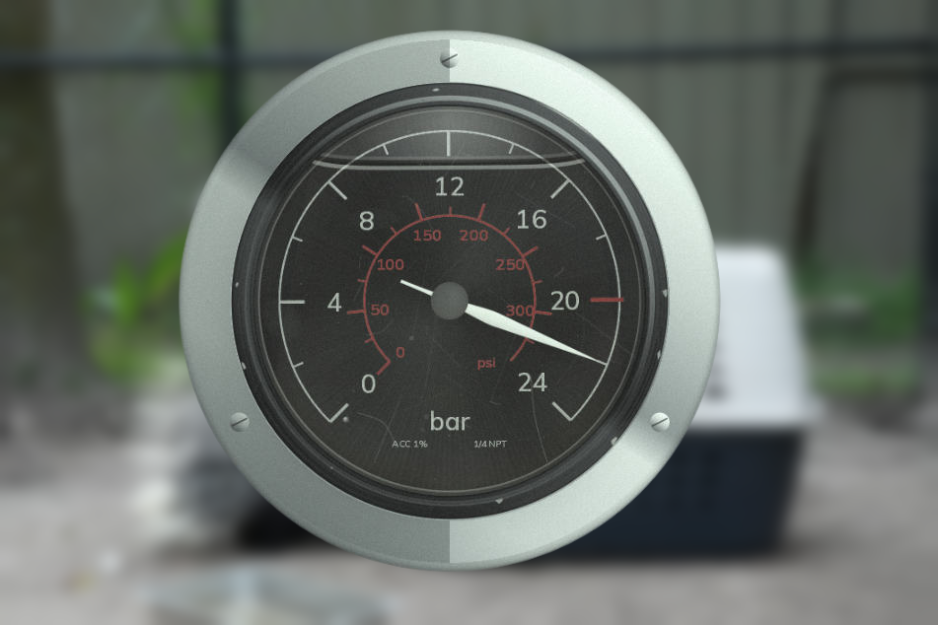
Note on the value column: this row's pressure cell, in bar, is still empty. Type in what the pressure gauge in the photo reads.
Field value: 22 bar
